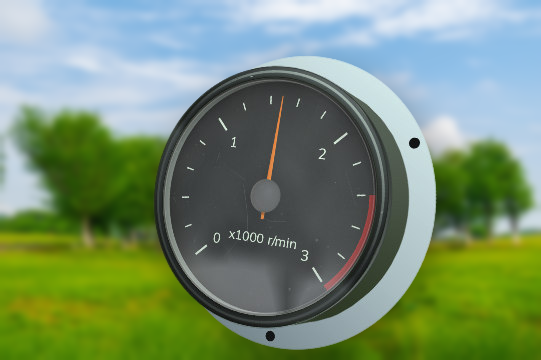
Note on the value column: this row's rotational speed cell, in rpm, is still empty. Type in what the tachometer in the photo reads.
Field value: 1500 rpm
